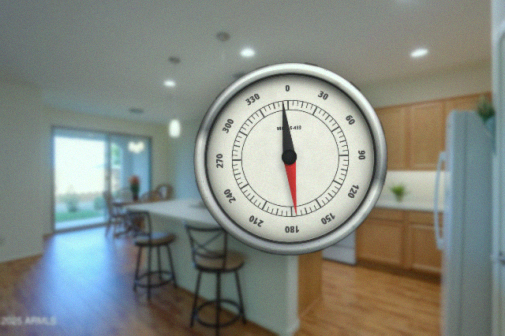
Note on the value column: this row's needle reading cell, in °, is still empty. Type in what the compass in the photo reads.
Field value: 175 °
